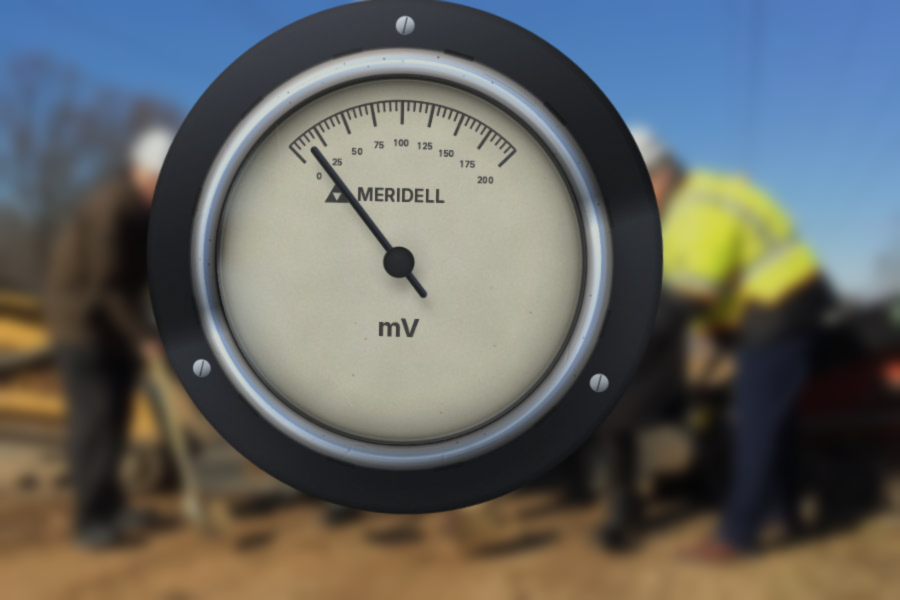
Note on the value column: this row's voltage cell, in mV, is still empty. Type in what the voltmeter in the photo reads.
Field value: 15 mV
